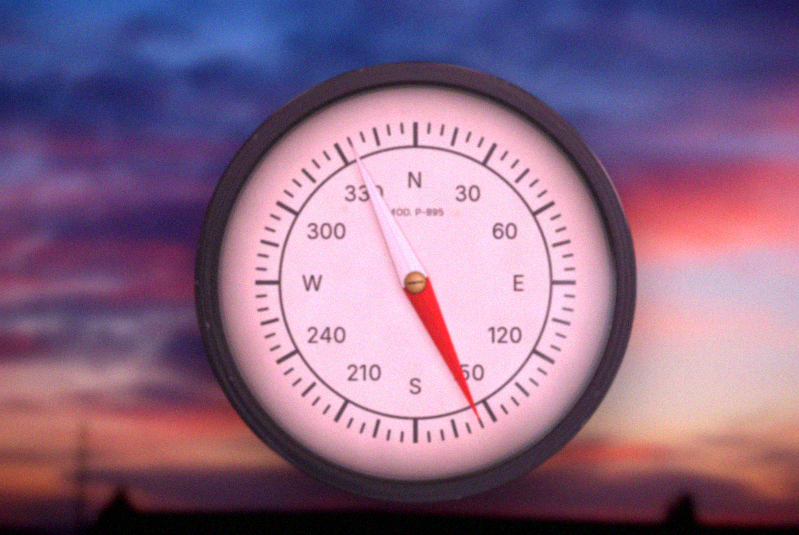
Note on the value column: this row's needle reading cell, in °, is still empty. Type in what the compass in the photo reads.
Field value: 155 °
